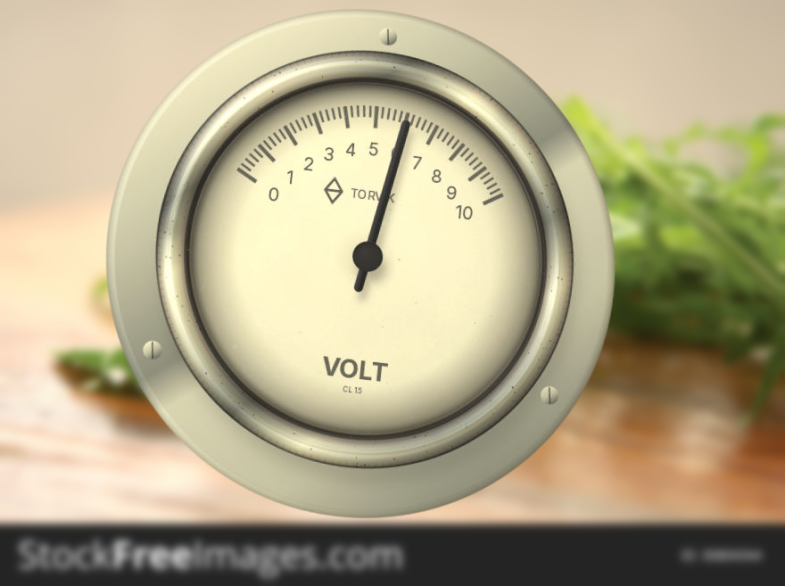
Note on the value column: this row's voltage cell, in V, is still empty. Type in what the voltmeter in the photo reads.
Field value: 6 V
